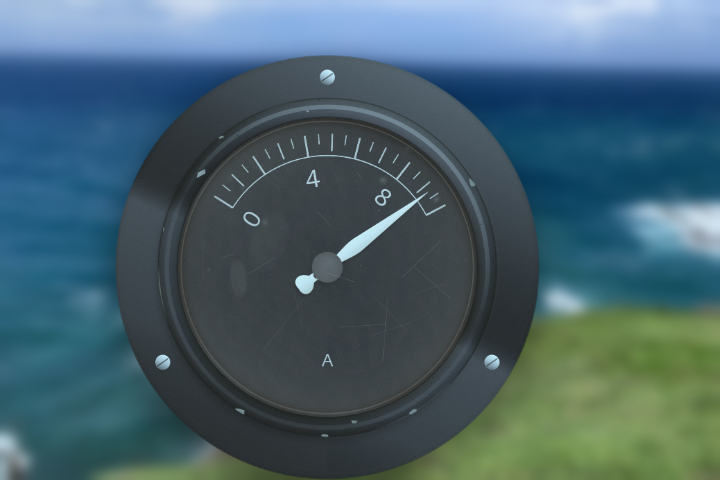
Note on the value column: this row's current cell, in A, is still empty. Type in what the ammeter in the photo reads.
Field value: 9.25 A
